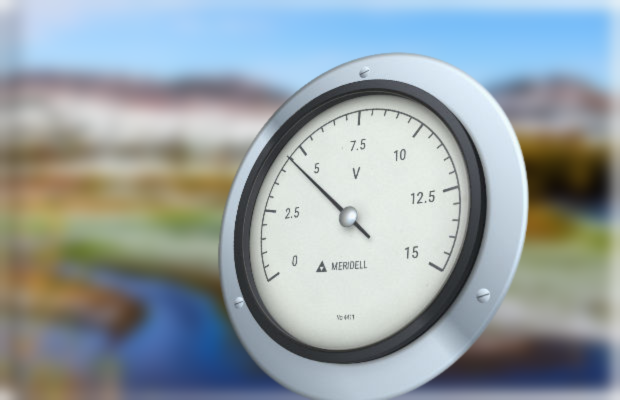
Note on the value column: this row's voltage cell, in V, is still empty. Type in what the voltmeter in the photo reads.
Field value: 4.5 V
